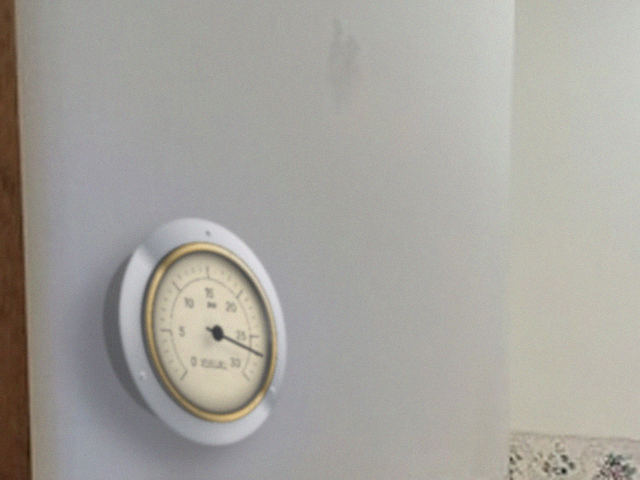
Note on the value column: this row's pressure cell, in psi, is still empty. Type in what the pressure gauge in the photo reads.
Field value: 27 psi
